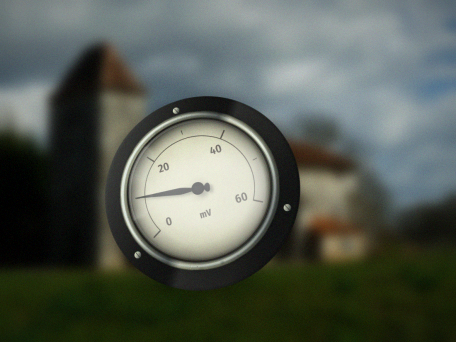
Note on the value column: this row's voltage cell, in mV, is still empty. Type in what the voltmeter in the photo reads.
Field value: 10 mV
